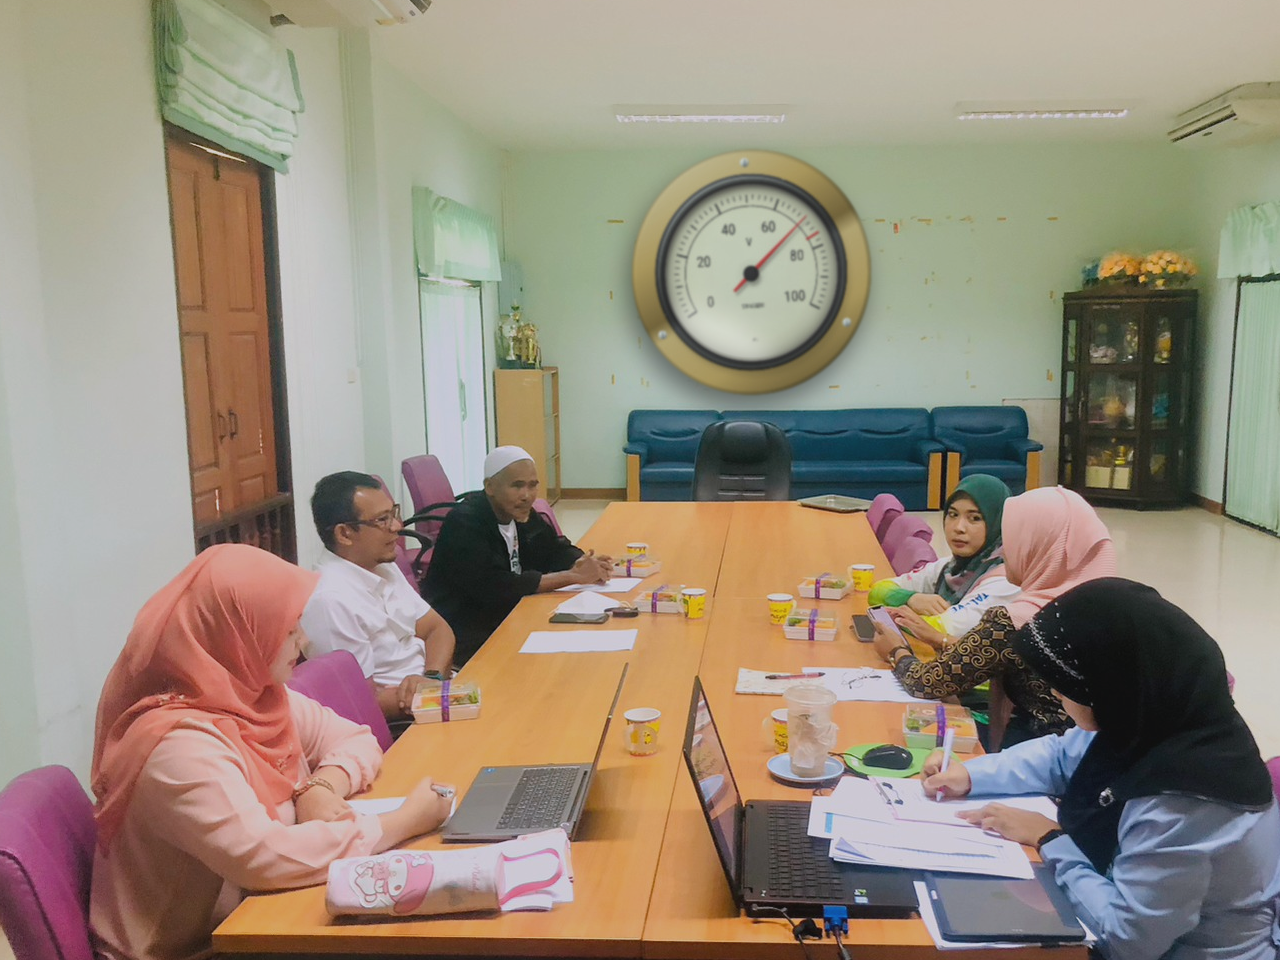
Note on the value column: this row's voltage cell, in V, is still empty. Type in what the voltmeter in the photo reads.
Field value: 70 V
